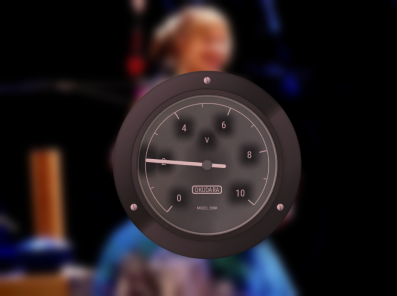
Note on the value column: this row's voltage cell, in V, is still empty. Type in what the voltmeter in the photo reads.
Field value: 2 V
